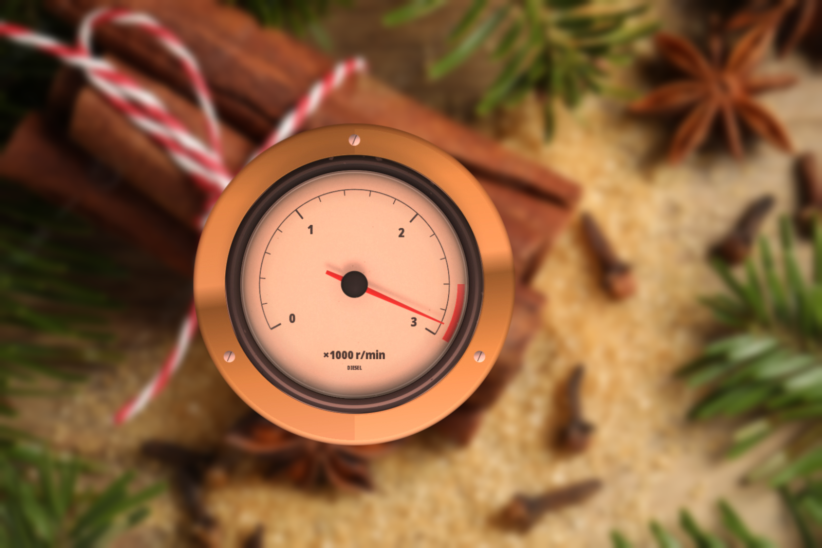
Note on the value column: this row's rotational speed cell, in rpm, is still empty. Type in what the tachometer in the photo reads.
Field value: 2900 rpm
